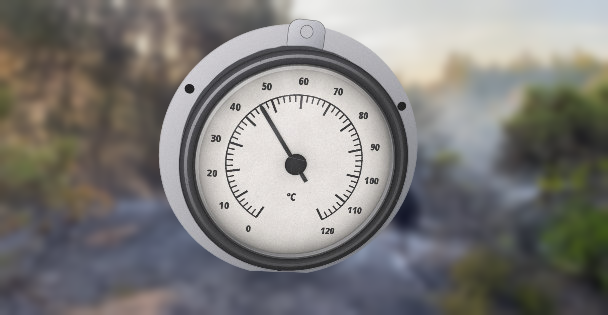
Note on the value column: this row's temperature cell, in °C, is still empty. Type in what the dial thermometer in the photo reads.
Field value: 46 °C
